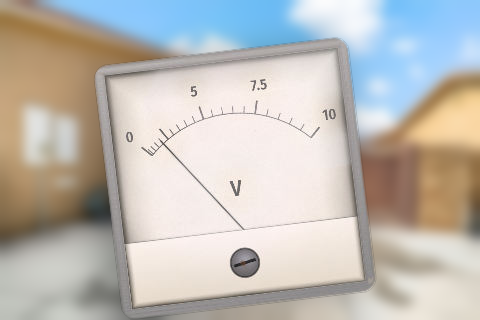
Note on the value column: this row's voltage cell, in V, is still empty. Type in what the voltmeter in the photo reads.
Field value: 2 V
